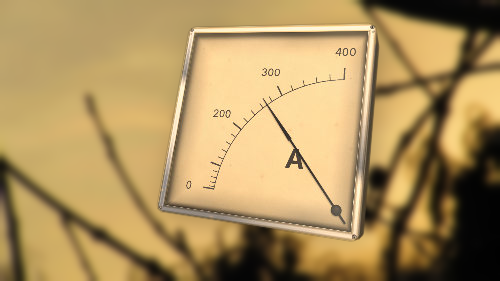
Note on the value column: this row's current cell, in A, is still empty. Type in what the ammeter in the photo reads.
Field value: 270 A
